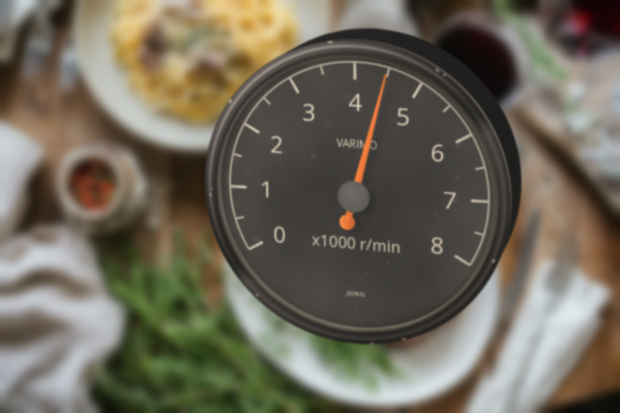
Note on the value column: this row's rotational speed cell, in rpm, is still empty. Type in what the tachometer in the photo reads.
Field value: 4500 rpm
